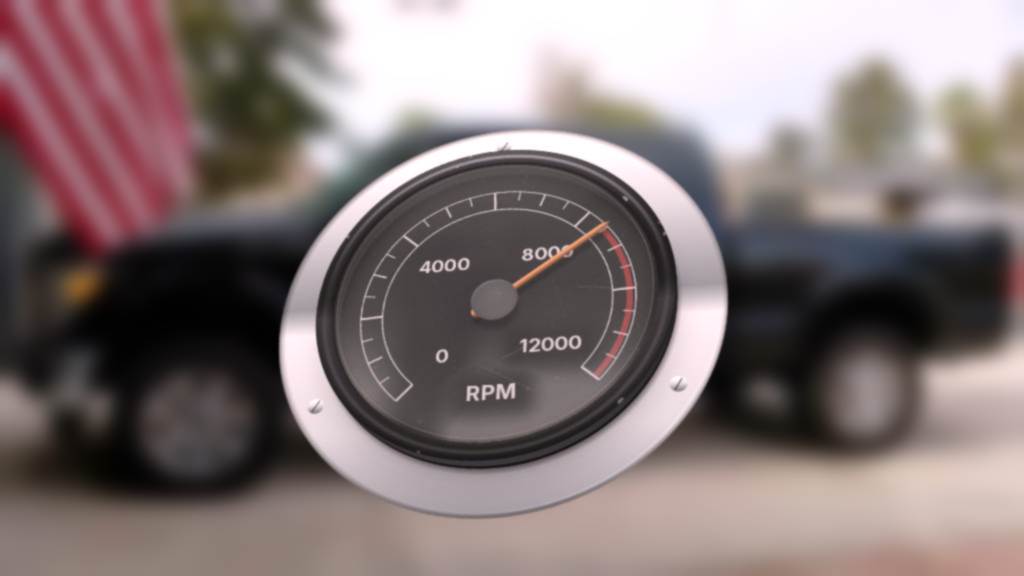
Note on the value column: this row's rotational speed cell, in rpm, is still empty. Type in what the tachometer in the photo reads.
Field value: 8500 rpm
